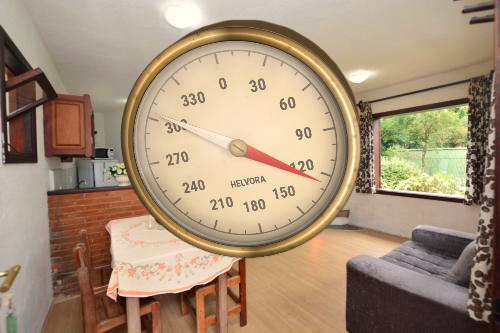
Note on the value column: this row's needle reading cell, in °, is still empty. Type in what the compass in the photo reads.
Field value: 125 °
